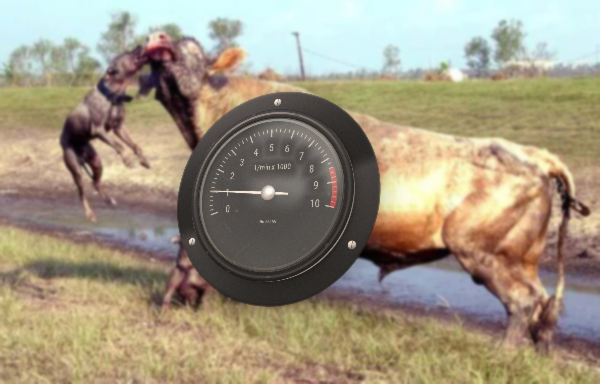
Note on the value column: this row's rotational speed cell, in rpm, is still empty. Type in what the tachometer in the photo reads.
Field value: 1000 rpm
